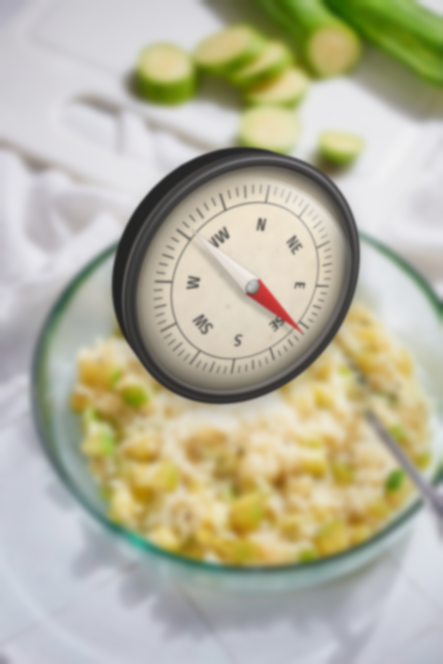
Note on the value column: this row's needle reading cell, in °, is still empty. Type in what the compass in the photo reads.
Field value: 125 °
